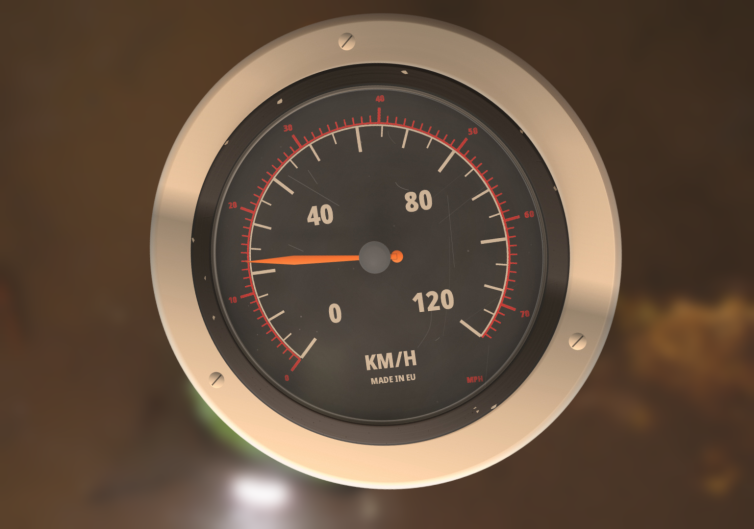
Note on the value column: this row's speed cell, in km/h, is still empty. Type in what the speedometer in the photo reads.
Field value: 22.5 km/h
